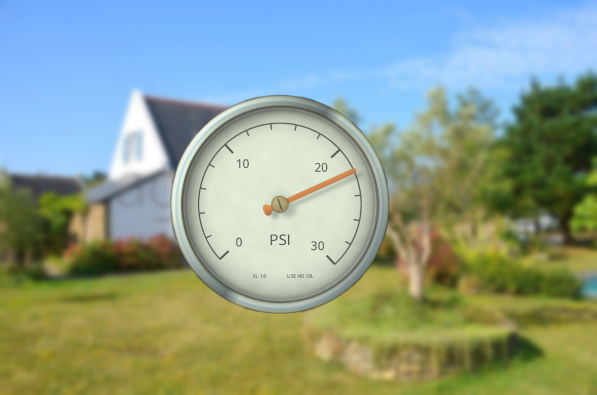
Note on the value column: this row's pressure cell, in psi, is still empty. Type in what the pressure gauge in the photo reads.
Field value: 22 psi
